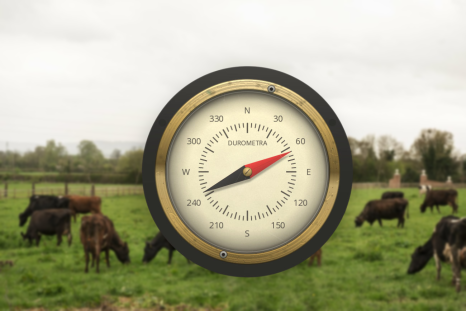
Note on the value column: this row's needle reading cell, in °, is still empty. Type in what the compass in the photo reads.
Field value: 65 °
